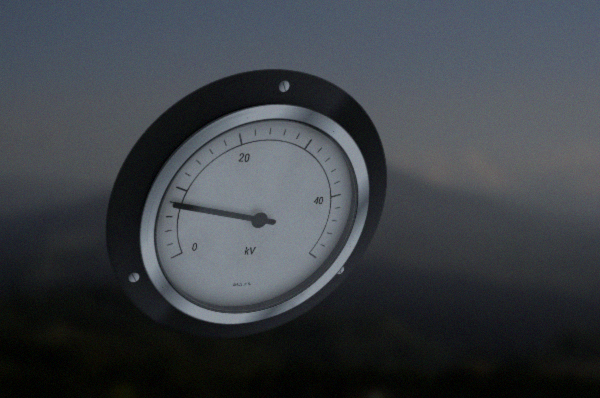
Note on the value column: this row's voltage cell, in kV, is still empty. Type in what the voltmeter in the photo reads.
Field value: 8 kV
